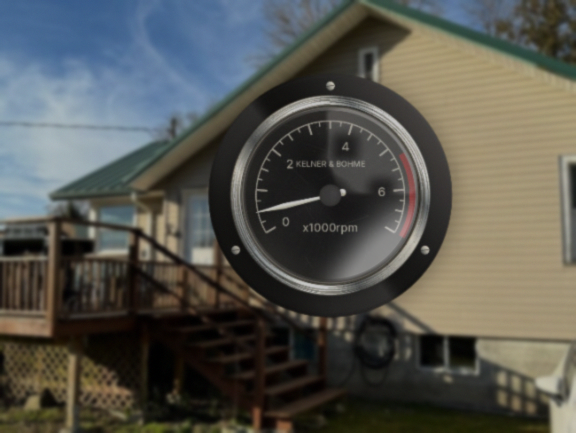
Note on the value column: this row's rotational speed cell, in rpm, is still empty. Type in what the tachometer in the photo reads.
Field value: 500 rpm
